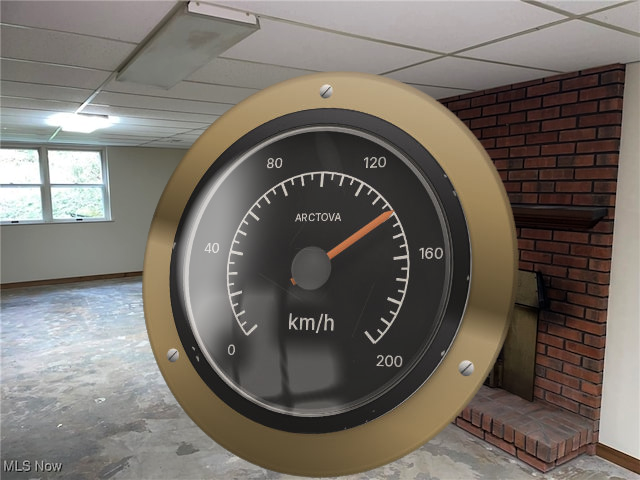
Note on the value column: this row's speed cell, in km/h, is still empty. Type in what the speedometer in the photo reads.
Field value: 140 km/h
